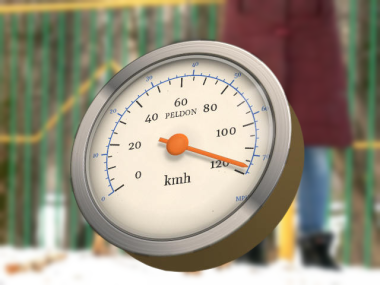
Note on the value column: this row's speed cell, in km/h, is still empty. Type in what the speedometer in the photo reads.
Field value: 117.5 km/h
